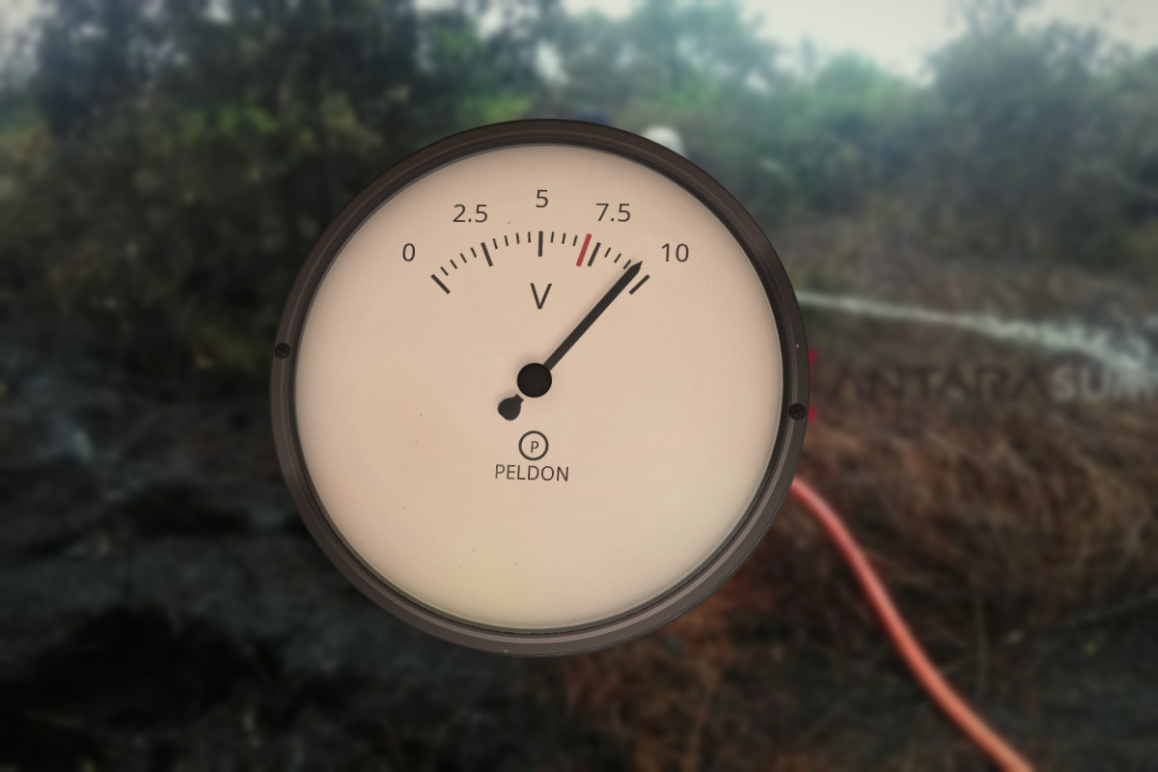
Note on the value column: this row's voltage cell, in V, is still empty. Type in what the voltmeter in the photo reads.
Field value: 9.5 V
